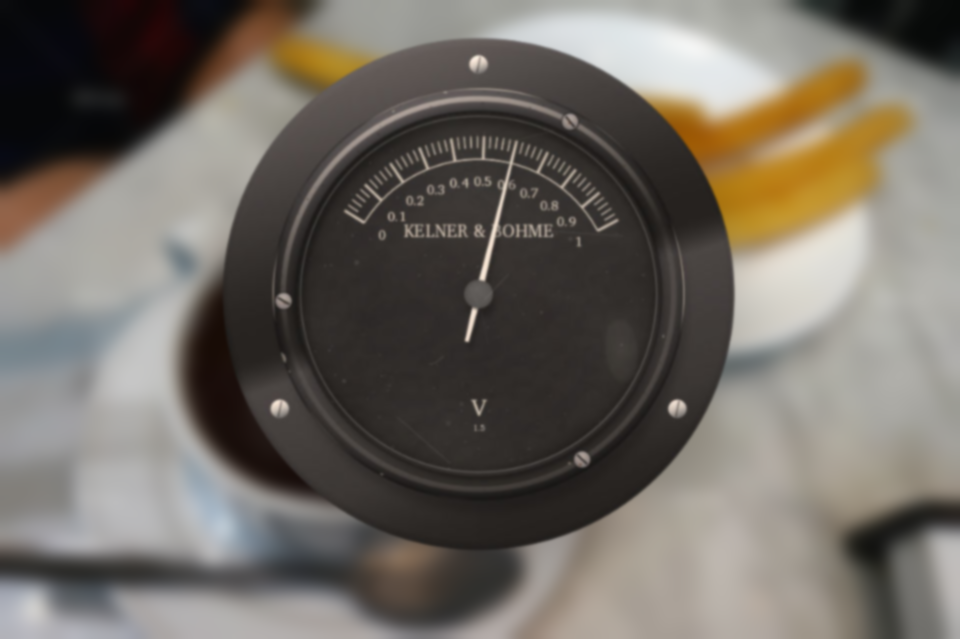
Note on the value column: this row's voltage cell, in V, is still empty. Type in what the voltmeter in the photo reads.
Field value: 0.6 V
